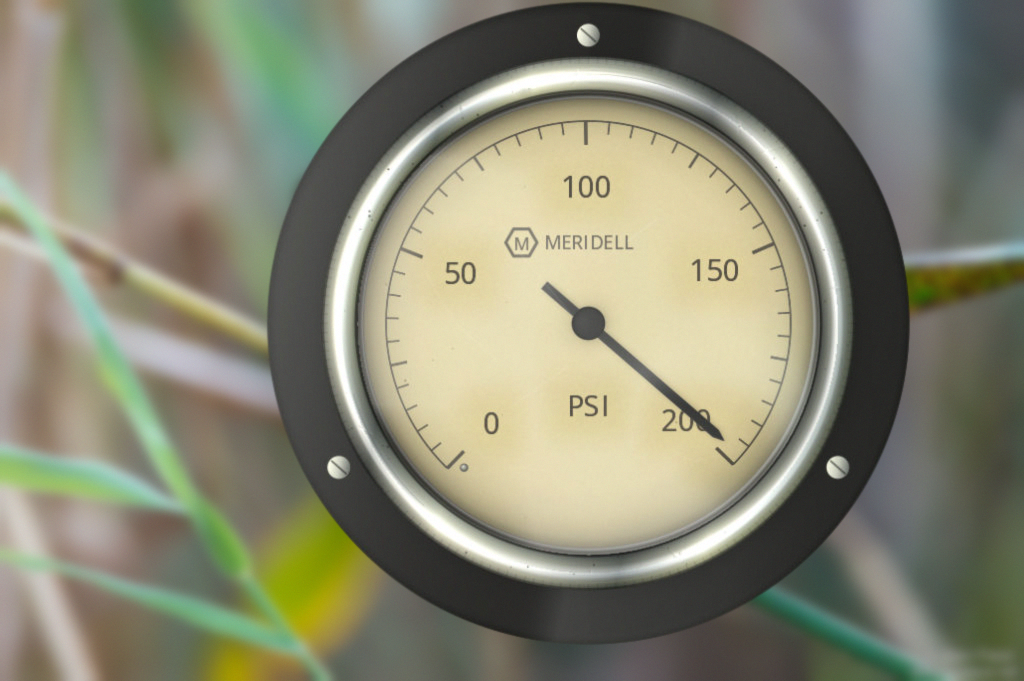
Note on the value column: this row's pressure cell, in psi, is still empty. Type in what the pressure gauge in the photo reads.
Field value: 197.5 psi
